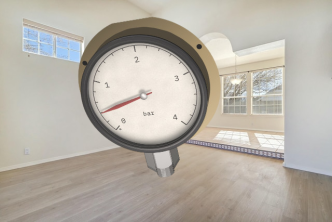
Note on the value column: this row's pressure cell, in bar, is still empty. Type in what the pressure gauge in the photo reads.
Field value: 0.4 bar
